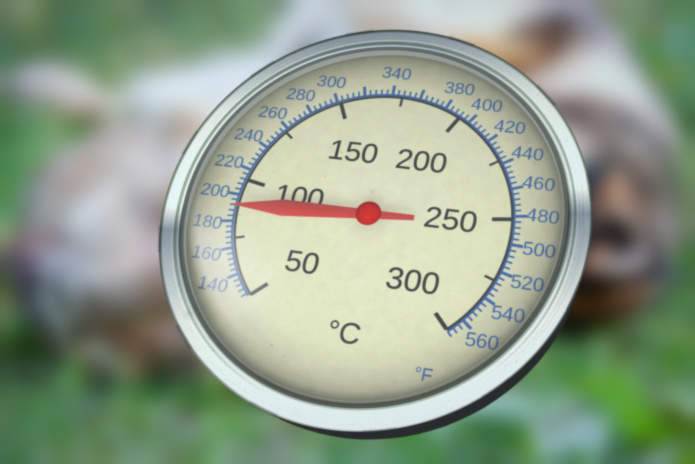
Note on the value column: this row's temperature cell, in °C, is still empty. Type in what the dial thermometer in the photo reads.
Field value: 87.5 °C
